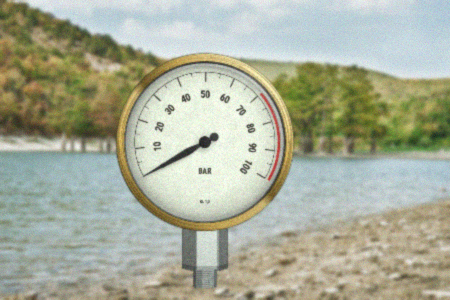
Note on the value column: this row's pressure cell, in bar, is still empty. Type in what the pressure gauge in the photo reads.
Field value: 0 bar
